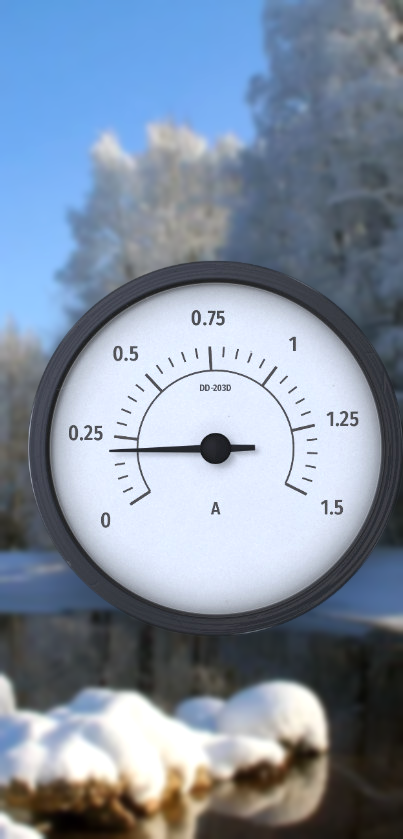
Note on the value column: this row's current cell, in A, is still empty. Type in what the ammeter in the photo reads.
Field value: 0.2 A
